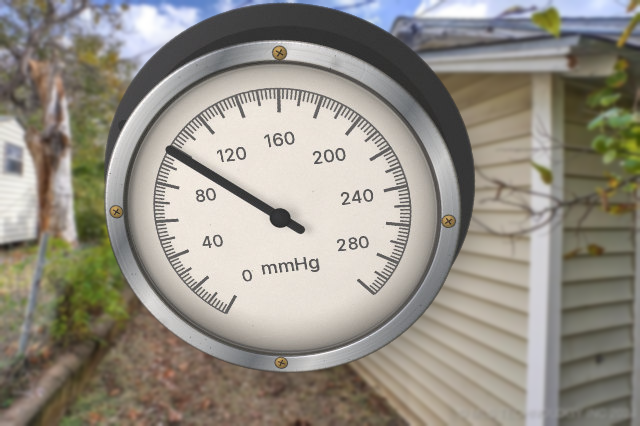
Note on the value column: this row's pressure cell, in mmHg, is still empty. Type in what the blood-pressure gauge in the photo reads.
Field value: 100 mmHg
